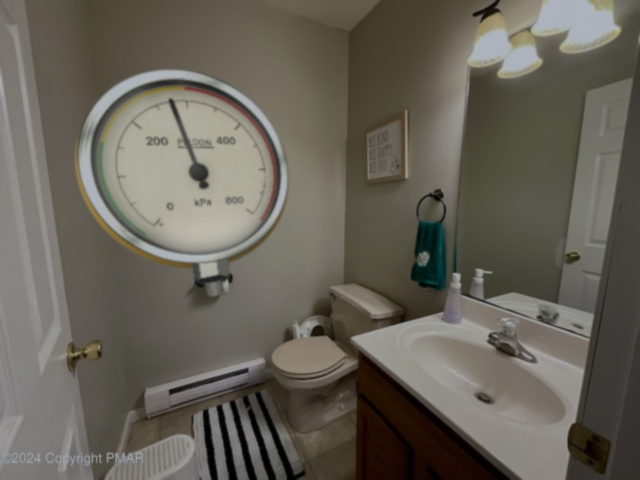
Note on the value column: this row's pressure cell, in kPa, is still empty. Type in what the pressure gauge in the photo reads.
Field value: 275 kPa
